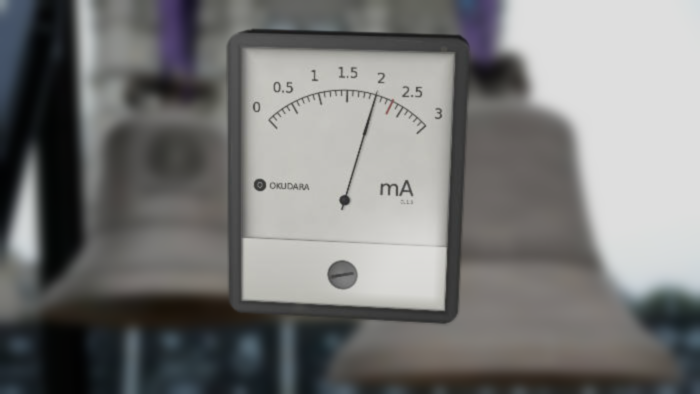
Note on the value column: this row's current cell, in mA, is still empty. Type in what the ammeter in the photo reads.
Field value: 2 mA
